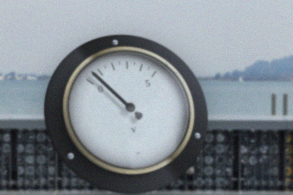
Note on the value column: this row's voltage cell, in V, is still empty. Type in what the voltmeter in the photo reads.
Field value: 0.5 V
